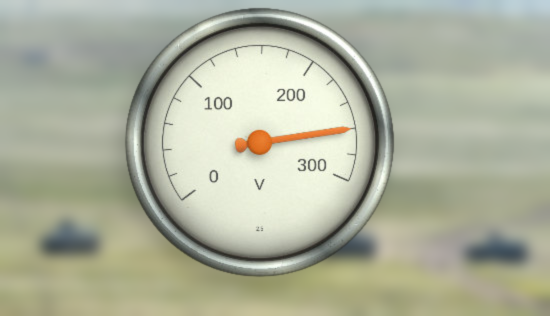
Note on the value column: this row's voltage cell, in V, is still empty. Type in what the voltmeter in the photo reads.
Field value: 260 V
